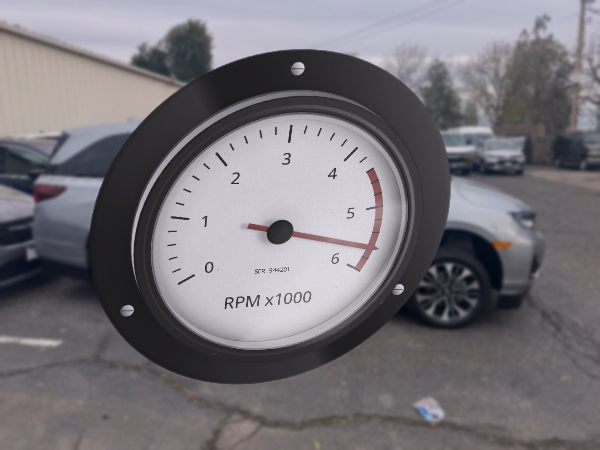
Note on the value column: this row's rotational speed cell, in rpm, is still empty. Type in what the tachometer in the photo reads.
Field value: 5600 rpm
